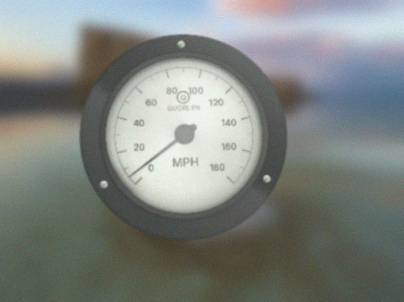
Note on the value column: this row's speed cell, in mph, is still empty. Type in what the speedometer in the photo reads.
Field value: 5 mph
